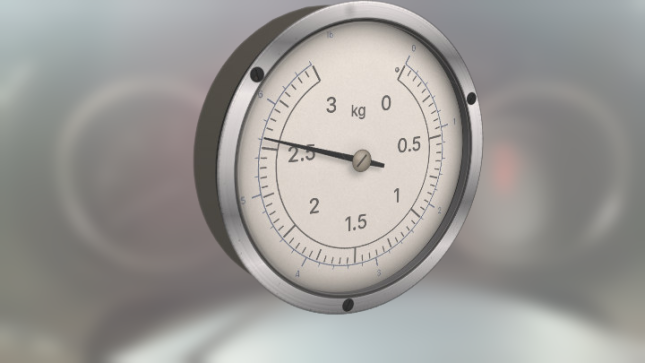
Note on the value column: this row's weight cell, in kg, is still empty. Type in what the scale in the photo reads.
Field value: 2.55 kg
